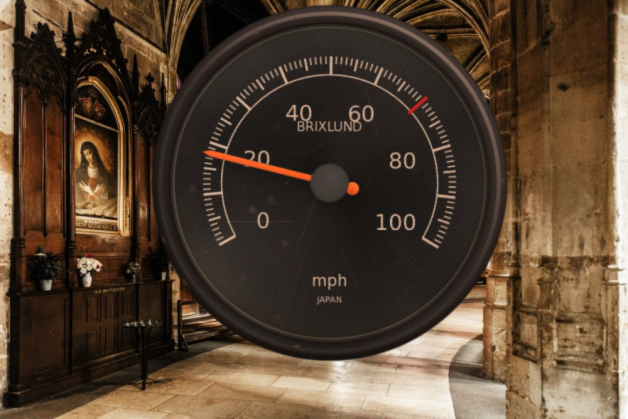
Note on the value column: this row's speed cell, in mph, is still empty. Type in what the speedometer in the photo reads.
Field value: 18 mph
